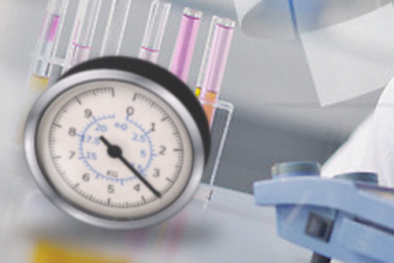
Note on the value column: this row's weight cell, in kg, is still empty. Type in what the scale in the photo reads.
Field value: 3.5 kg
